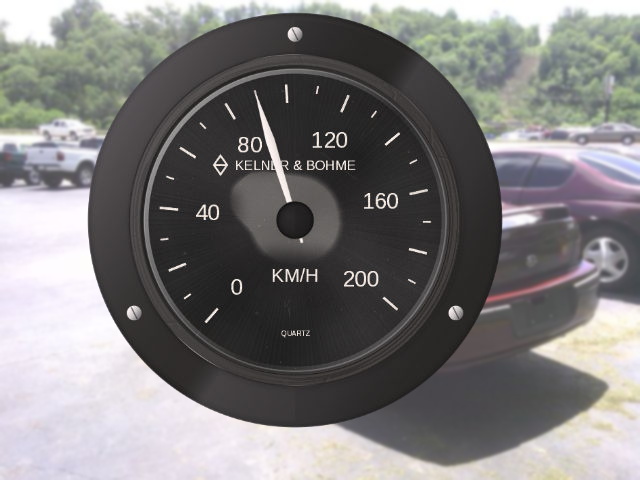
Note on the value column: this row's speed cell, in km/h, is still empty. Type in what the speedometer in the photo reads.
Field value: 90 km/h
